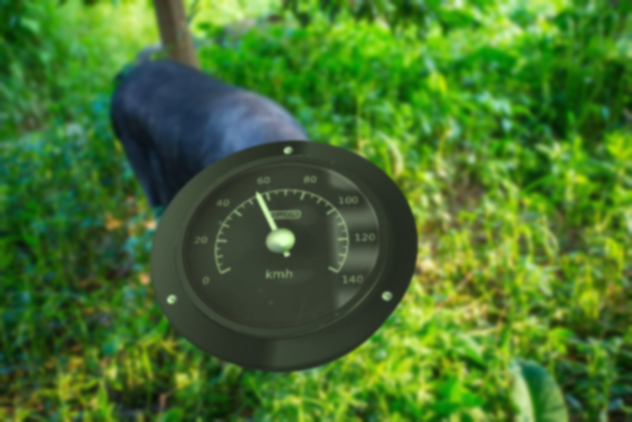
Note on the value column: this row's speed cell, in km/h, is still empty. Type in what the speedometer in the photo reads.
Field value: 55 km/h
